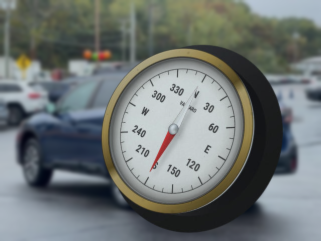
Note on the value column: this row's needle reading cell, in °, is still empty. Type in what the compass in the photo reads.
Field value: 180 °
